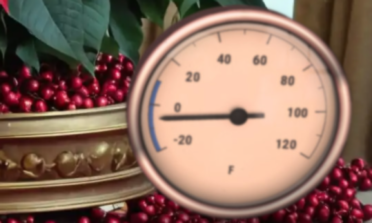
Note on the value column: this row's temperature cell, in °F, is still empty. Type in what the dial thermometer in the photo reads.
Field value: -5 °F
